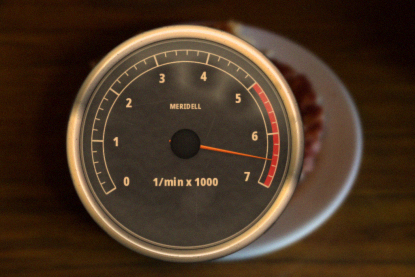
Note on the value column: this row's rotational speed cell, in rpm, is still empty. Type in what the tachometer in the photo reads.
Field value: 6500 rpm
